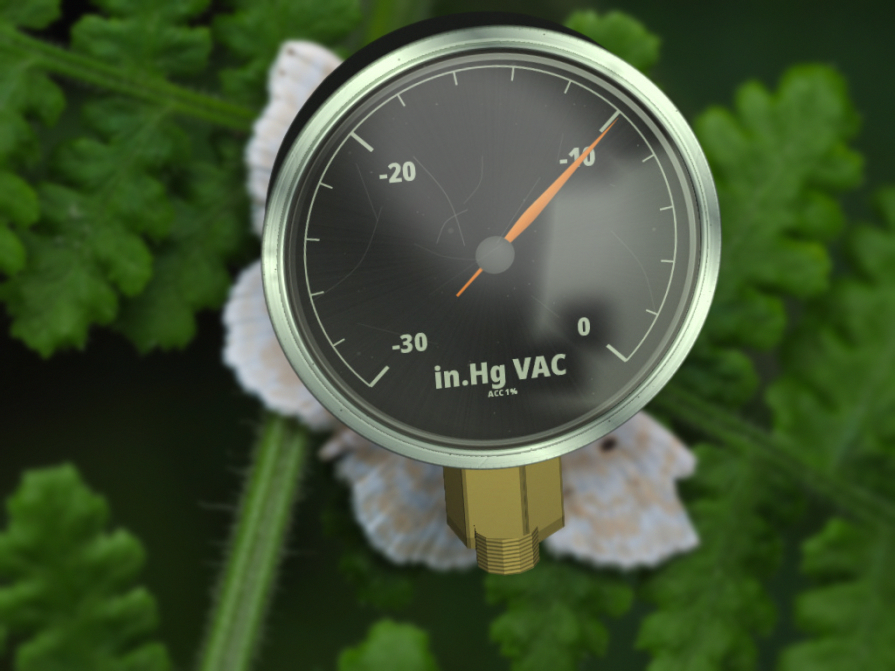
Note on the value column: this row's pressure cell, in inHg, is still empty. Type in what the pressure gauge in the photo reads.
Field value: -10 inHg
